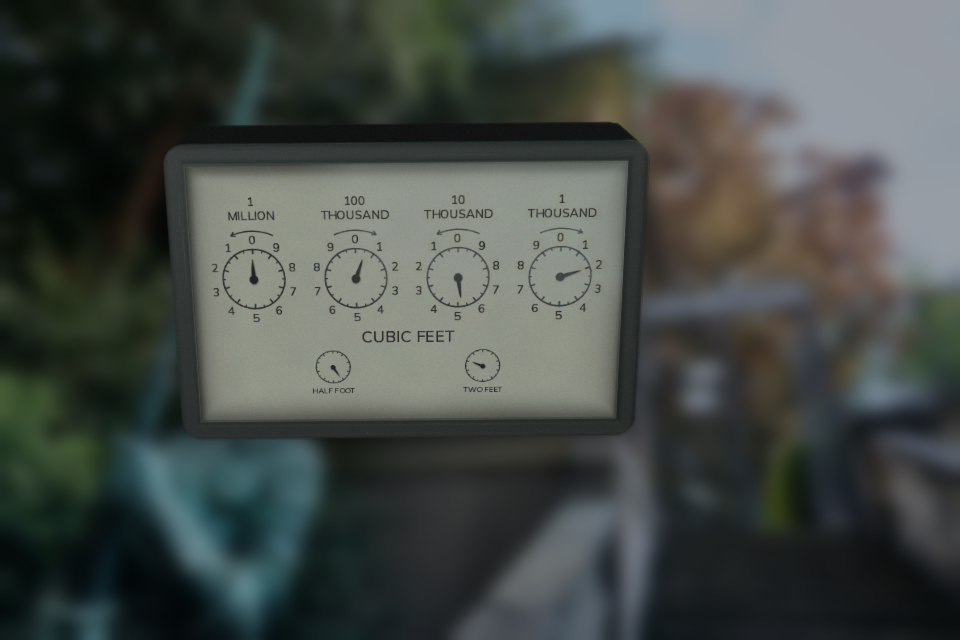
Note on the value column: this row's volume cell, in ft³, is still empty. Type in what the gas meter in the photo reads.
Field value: 5200 ft³
